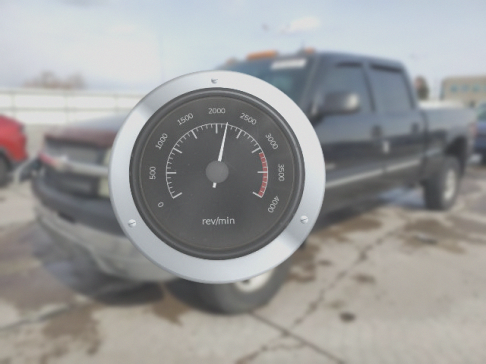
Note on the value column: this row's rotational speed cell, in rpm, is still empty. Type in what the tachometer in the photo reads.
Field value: 2200 rpm
